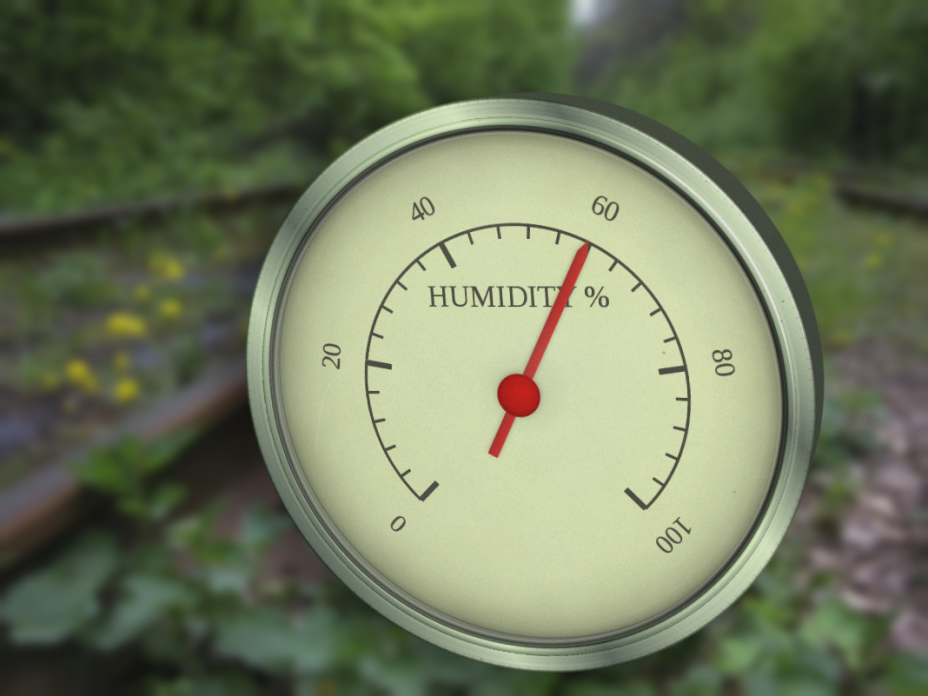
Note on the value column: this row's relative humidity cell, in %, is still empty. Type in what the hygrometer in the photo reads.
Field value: 60 %
